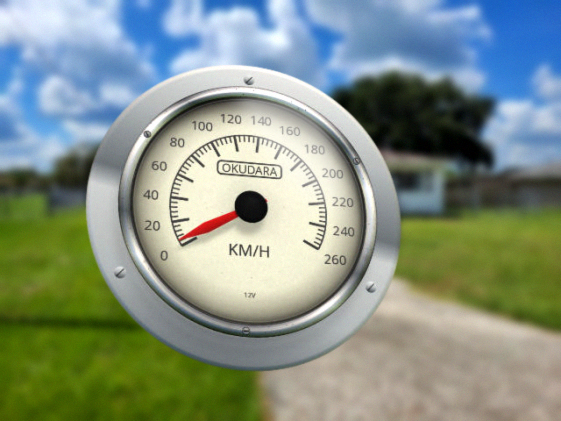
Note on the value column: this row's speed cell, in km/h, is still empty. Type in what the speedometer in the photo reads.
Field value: 4 km/h
